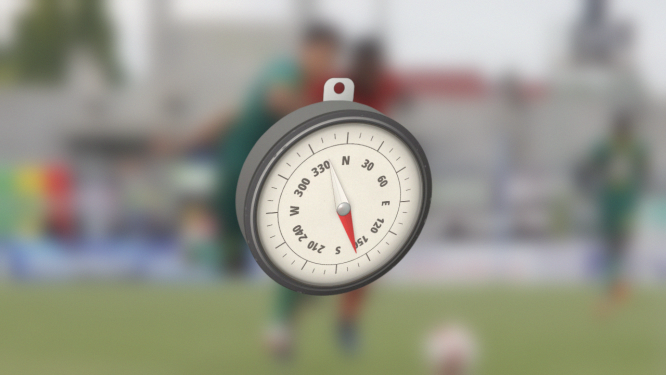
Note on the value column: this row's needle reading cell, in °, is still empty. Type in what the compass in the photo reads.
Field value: 160 °
